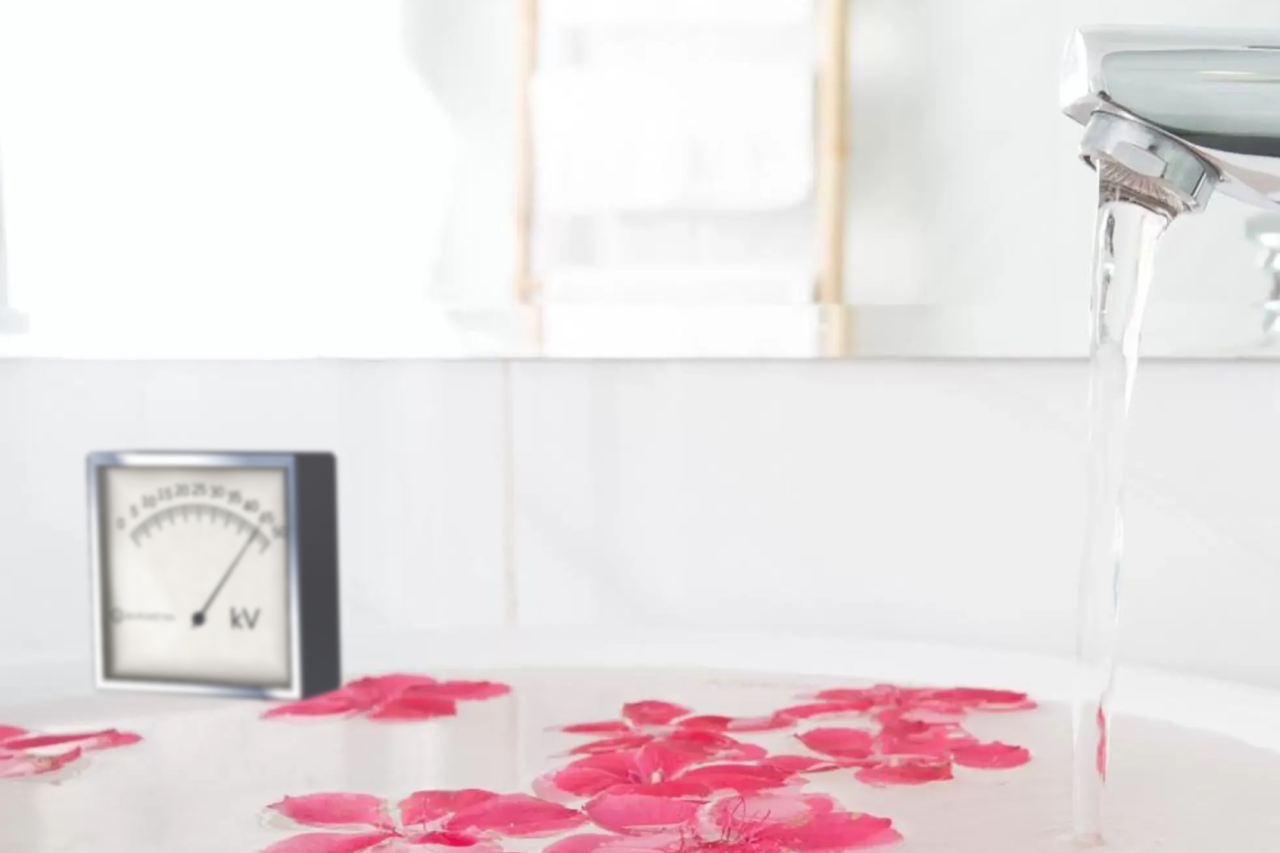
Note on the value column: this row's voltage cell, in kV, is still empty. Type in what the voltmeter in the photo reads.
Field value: 45 kV
